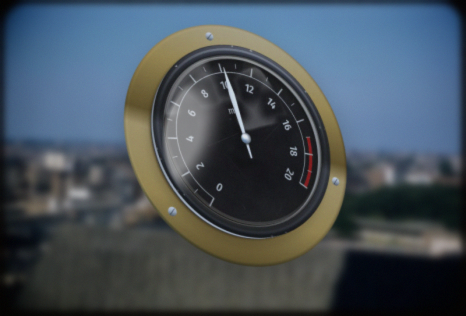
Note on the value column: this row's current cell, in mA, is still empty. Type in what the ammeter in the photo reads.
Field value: 10 mA
